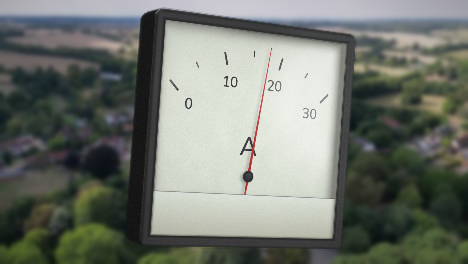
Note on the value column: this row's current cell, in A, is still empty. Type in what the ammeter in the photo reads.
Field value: 17.5 A
